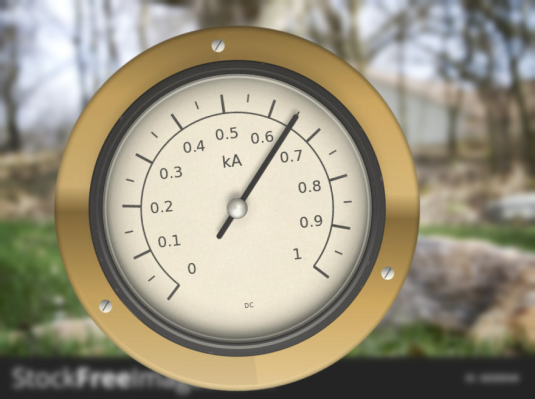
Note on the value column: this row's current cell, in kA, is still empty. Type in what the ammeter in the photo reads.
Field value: 0.65 kA
